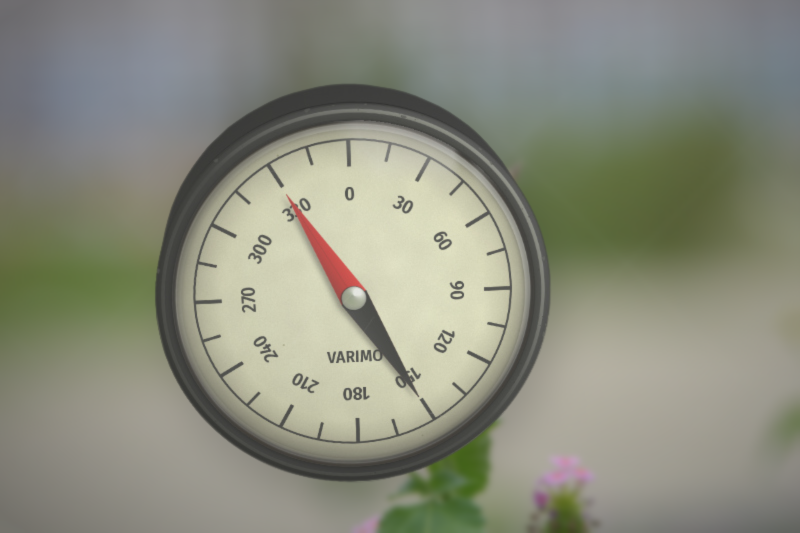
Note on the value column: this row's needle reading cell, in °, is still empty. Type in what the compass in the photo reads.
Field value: 330 °
